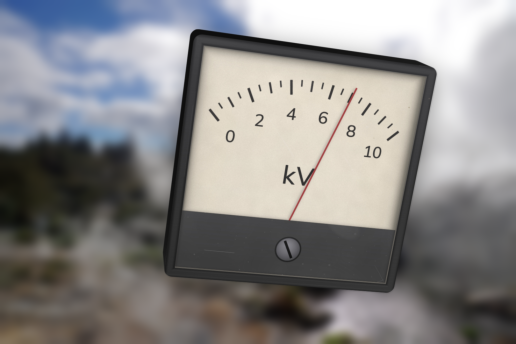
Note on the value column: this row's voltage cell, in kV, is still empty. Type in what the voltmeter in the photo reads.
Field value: 7 kV
